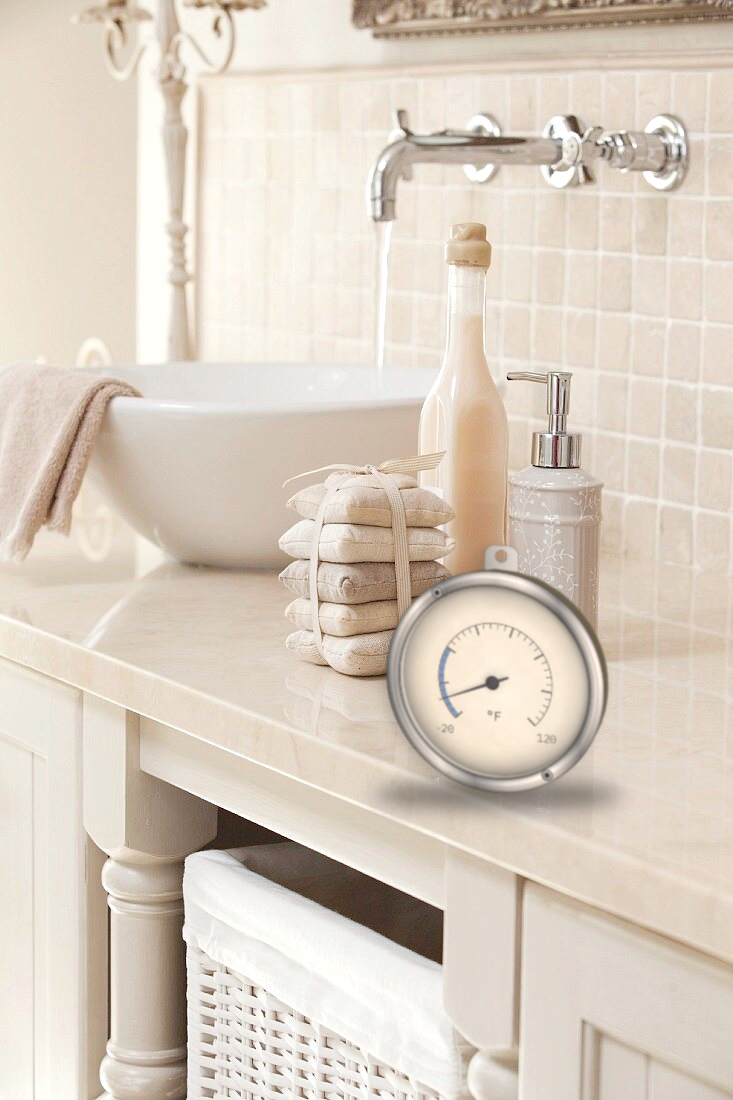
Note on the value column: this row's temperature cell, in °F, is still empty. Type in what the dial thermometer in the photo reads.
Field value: -8 °F
